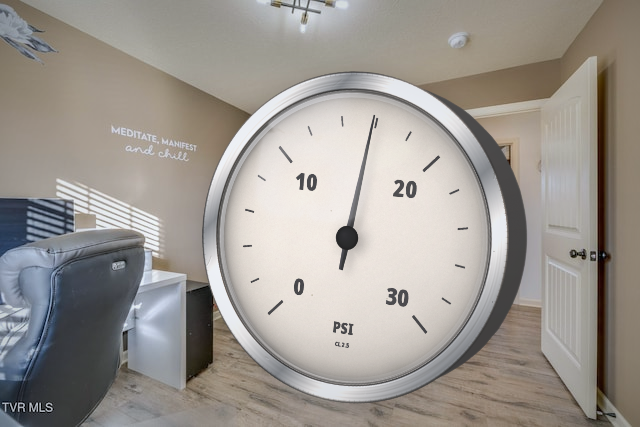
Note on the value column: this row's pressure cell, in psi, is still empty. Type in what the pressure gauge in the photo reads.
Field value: 16 psi
